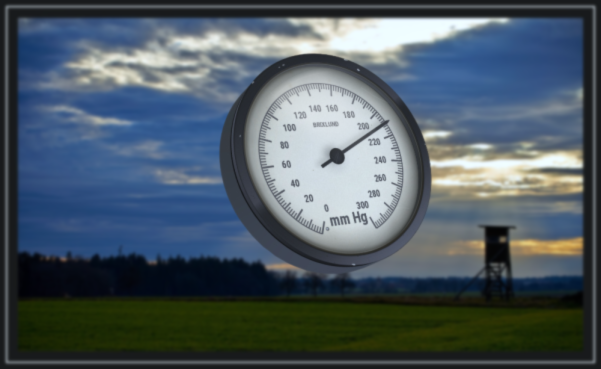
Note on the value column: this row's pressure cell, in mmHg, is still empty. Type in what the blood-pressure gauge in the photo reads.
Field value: 210 mmHg
